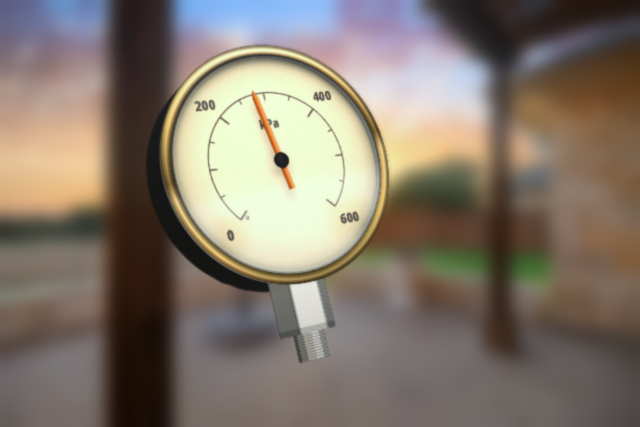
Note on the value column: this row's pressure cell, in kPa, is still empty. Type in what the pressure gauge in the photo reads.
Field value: 275 kPa
